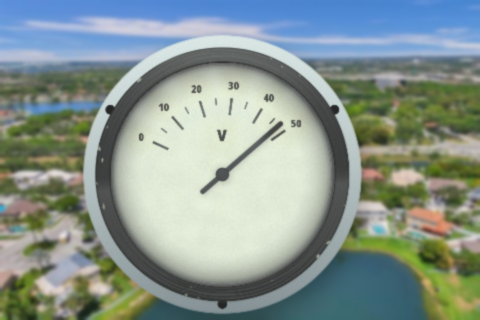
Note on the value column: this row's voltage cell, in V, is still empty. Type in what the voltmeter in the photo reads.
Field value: 47.5 V
